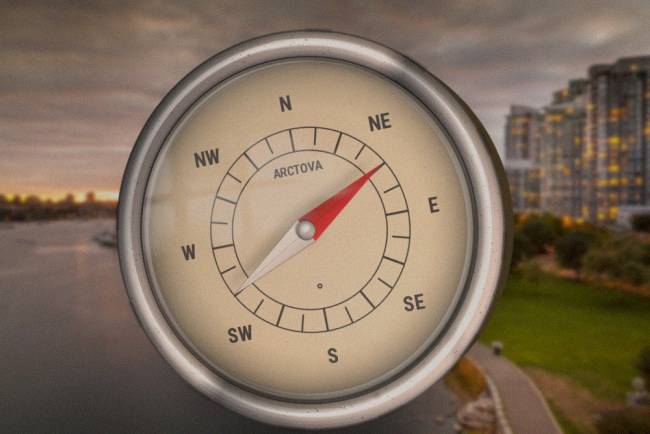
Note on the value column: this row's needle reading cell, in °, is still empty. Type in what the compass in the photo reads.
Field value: 60 °
